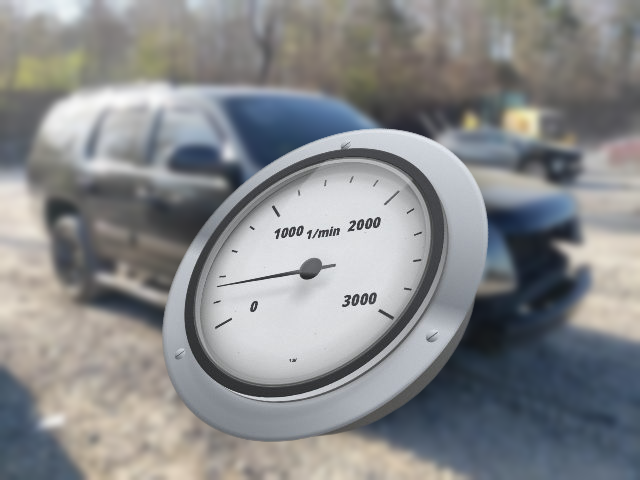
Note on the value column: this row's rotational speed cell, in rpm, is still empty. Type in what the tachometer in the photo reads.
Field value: 300 rpm
